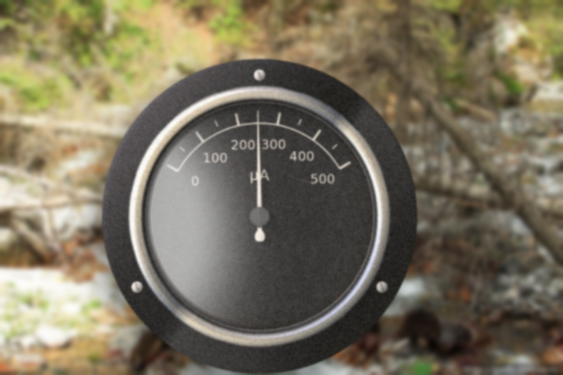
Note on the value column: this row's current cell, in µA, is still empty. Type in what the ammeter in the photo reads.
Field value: 250 µA
